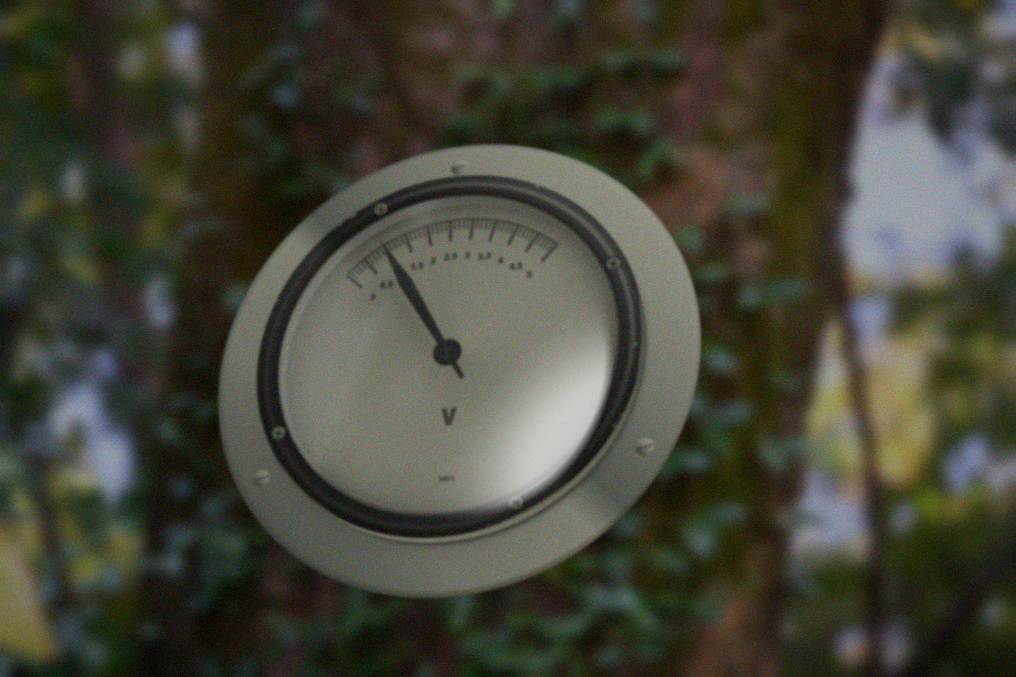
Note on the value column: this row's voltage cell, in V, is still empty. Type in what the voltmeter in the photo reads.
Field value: 1 V
